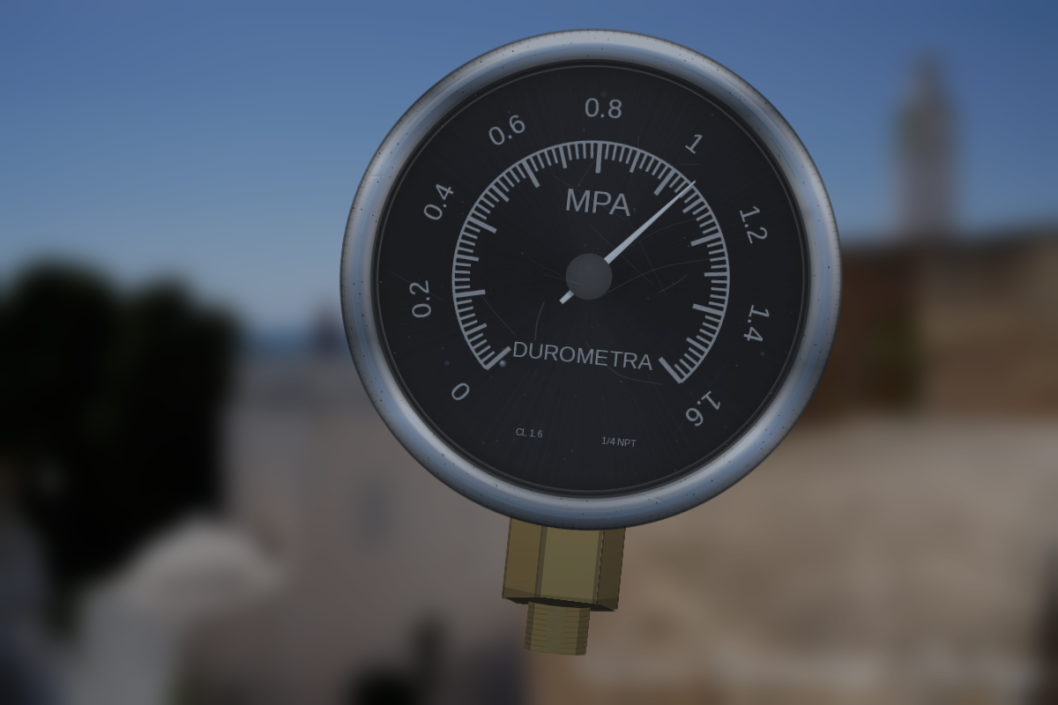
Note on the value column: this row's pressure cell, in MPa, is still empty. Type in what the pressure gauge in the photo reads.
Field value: 1.06 MPa
